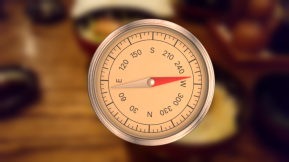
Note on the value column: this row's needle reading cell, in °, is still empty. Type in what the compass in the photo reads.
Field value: 260 °
